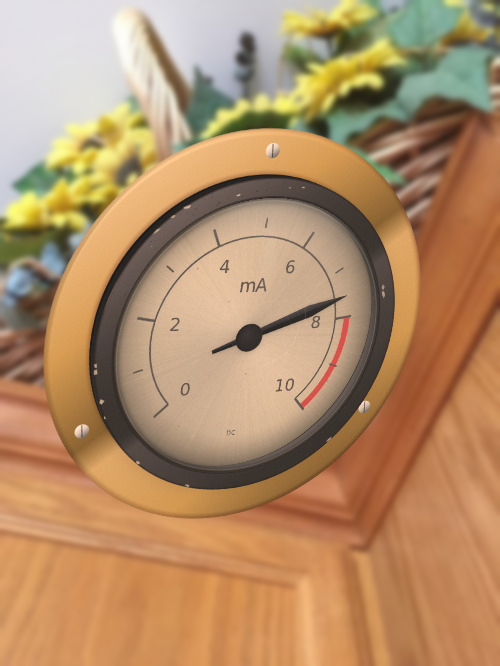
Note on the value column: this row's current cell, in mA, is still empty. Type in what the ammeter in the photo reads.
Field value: 7.5 mA
